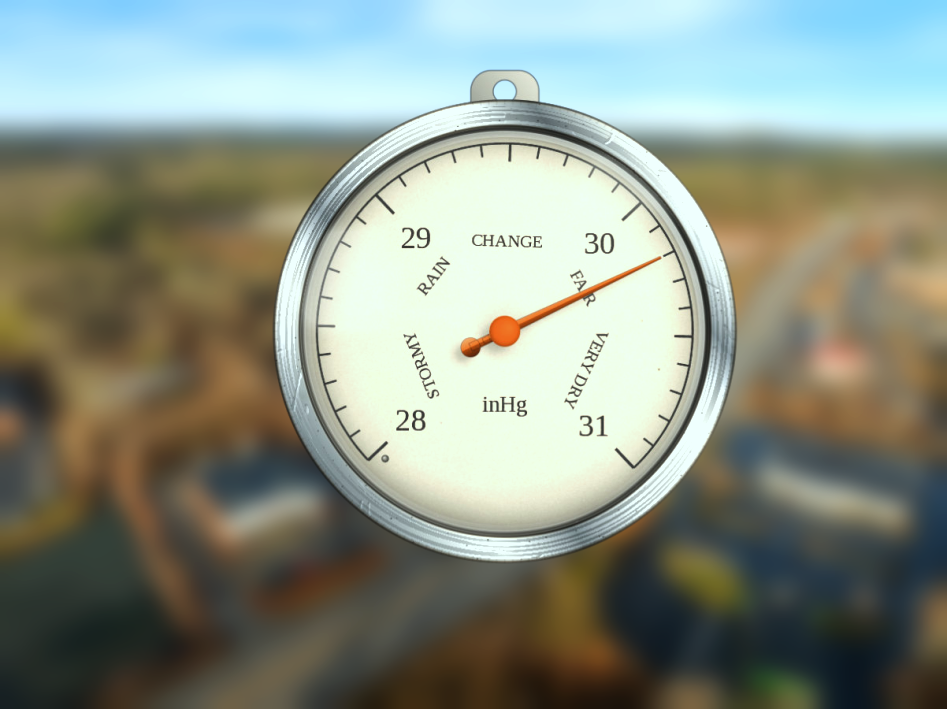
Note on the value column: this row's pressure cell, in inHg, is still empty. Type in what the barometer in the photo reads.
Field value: 30.2 inHg
